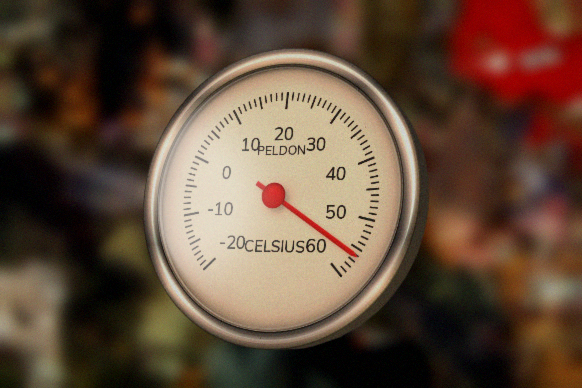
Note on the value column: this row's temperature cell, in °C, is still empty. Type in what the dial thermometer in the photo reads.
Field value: 56 °C
